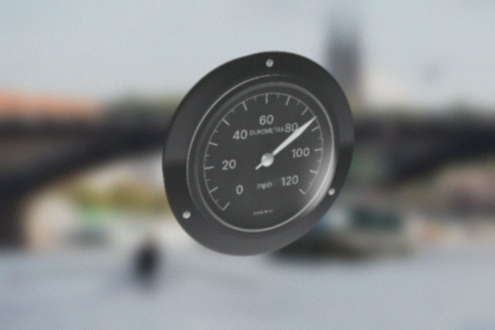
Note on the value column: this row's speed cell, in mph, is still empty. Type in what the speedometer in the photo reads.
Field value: 85 mph
